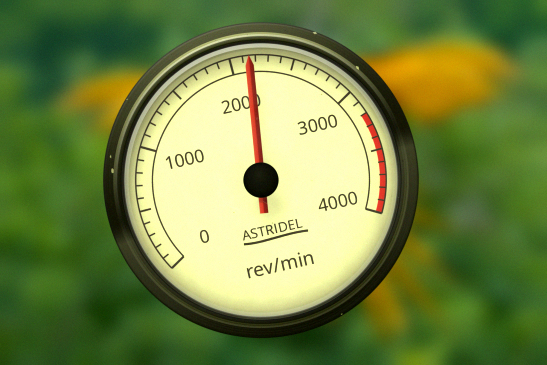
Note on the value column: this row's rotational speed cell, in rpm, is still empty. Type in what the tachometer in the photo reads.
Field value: 2150 rpm
